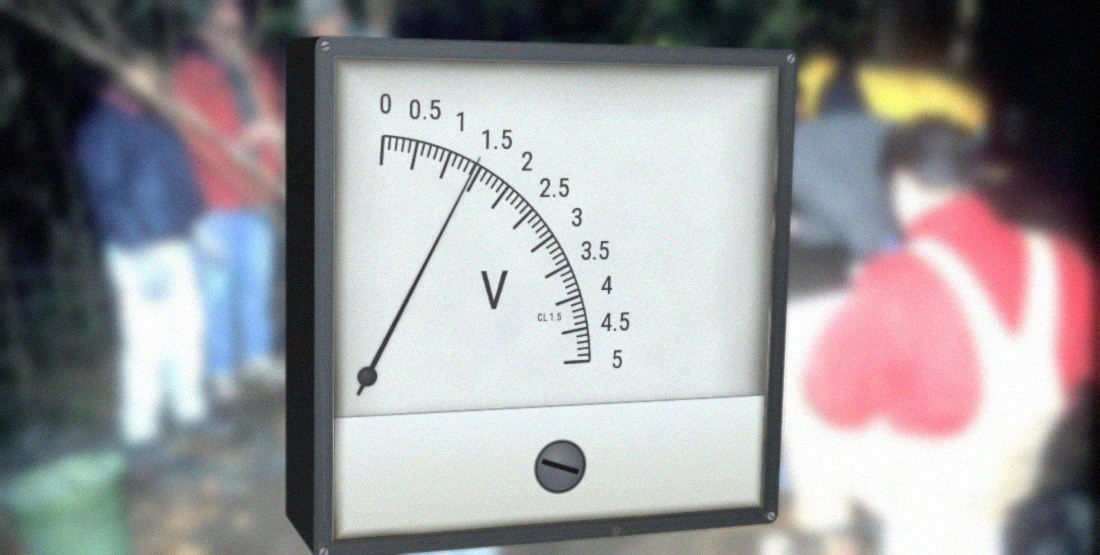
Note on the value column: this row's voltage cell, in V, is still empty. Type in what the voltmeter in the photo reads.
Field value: 1.4 V
